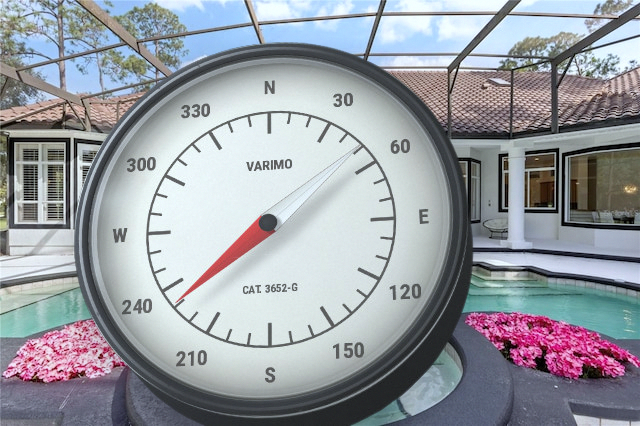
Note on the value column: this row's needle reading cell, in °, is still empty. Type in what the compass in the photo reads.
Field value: 230 °
